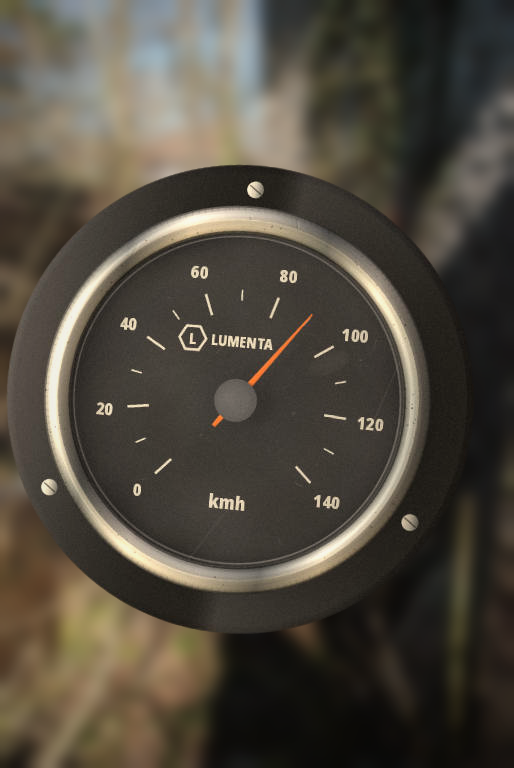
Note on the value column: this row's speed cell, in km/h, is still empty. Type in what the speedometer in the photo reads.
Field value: 90 km/h
